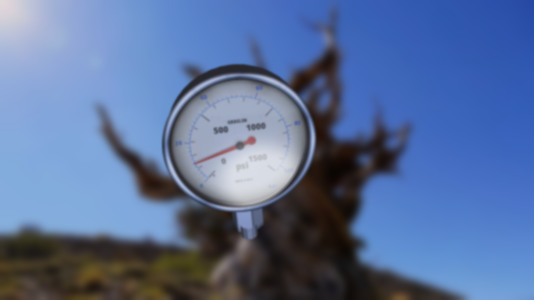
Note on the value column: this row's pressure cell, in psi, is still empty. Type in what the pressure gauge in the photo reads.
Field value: 150 psi
